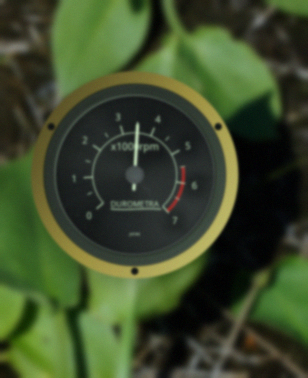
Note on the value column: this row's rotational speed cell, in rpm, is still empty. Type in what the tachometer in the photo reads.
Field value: 3500 rpm
